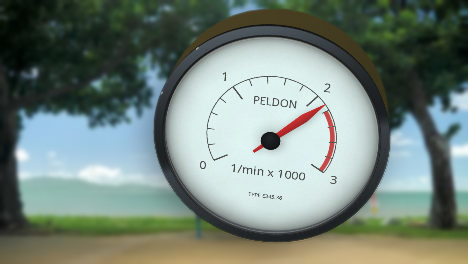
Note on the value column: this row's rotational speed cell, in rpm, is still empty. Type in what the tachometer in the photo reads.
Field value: 2100 rpm
